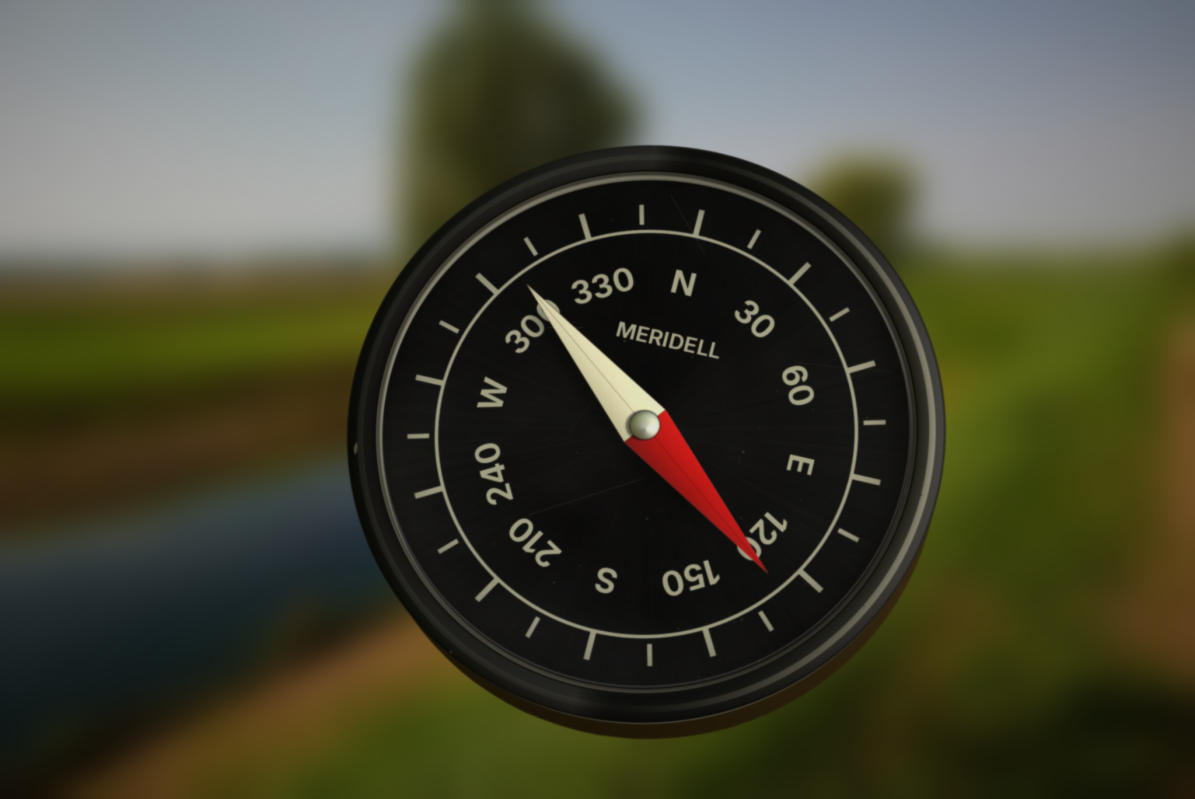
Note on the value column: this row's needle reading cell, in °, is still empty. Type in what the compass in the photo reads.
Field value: 127.5 °
